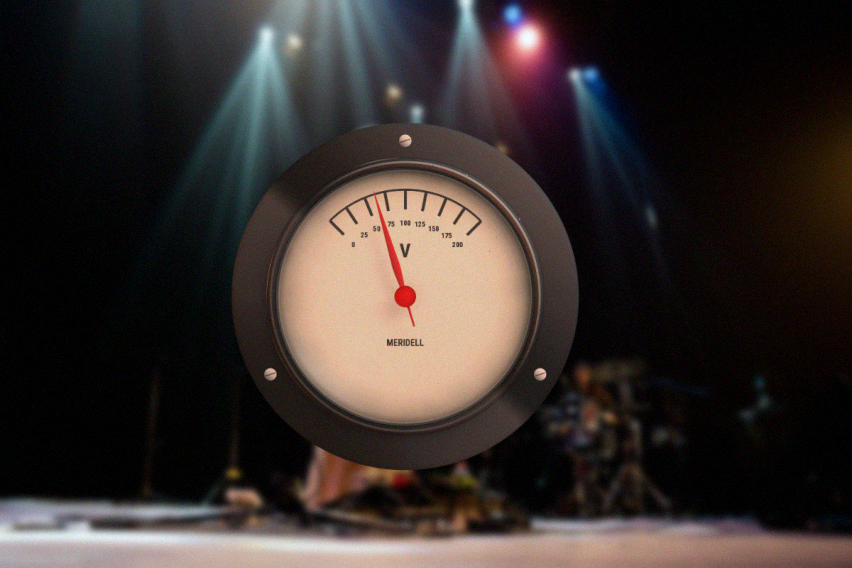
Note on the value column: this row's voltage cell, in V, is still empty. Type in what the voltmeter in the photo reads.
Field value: 62.5 V
